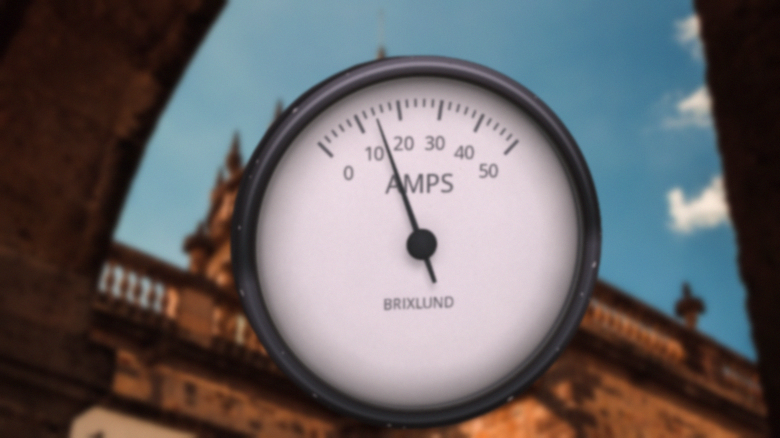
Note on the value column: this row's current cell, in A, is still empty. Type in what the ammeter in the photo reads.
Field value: 14 A
